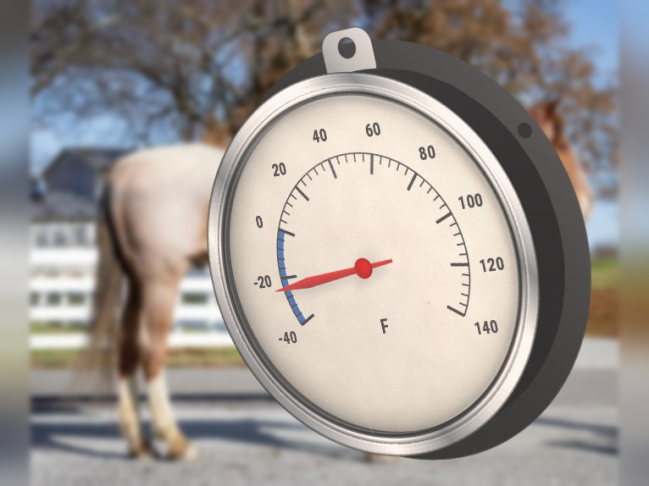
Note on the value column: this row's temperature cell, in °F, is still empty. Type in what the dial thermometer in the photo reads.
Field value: -24 °F
